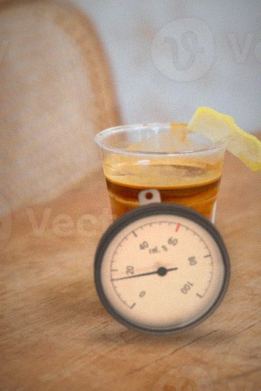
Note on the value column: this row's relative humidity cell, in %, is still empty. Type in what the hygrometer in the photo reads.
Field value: 16 %
